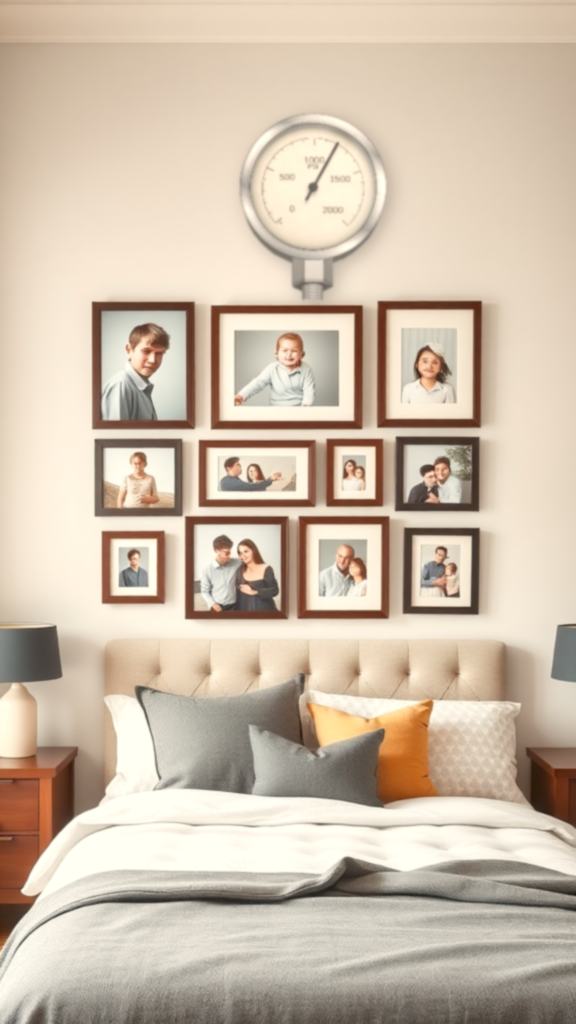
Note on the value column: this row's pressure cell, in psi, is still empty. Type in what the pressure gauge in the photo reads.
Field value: 1200 psi
